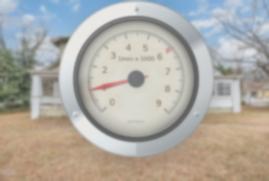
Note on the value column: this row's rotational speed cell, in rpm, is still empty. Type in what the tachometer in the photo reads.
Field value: 1000 rpm
